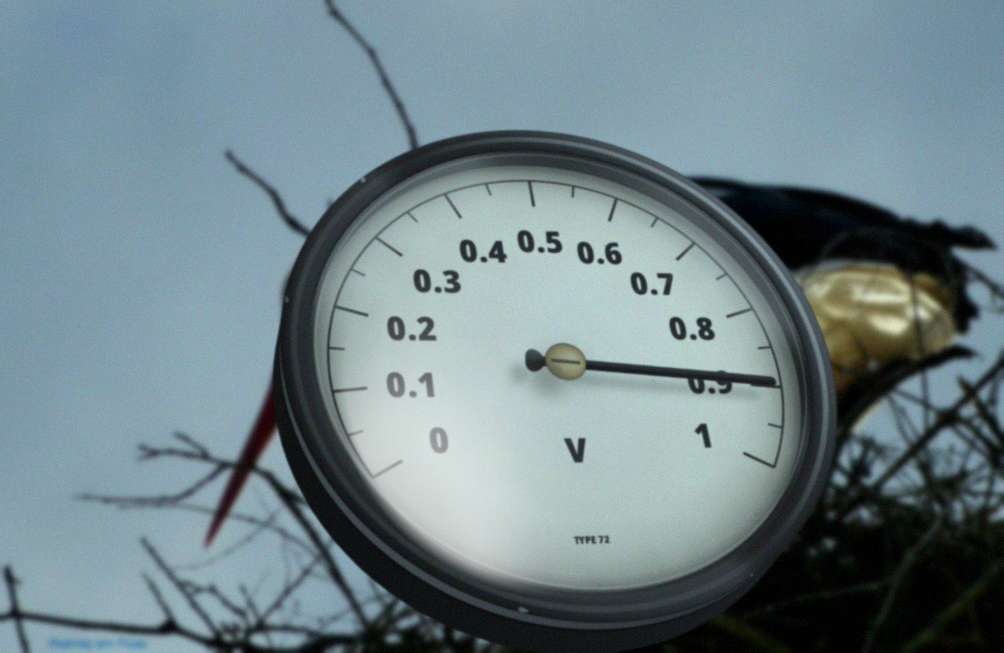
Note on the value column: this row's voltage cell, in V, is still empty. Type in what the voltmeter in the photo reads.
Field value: 0.9 V
